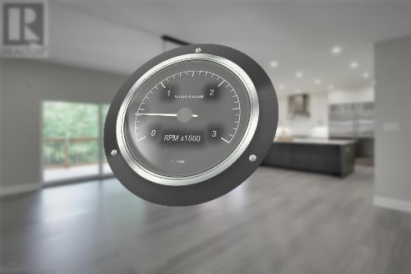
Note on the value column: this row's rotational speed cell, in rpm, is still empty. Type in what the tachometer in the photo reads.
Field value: 400 rpm
